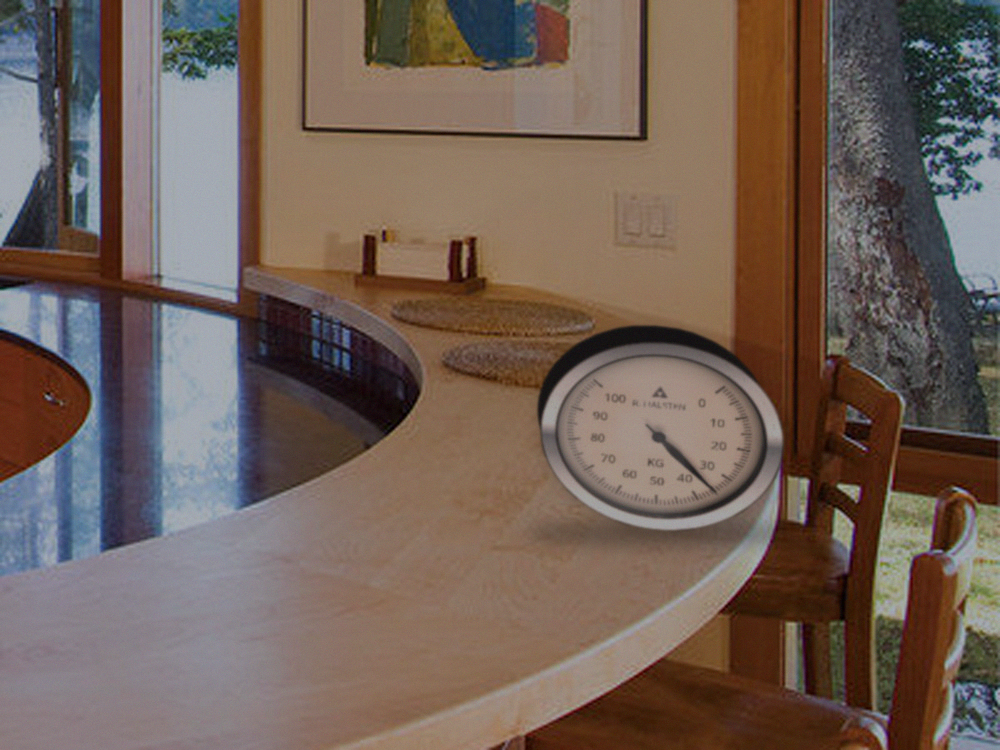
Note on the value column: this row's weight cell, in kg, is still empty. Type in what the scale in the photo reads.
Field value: 35 kg
